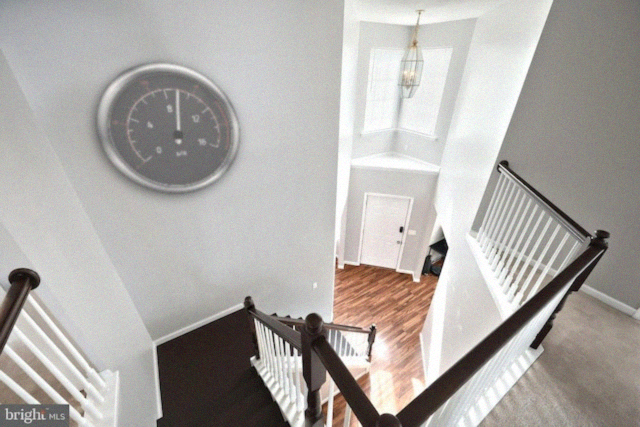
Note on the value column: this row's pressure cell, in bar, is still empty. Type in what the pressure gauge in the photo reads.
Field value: 9 bar
